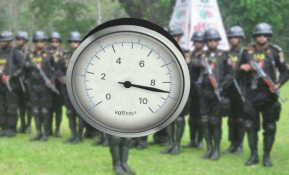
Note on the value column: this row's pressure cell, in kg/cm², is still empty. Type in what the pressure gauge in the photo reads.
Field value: 8.5 kg/cm²
